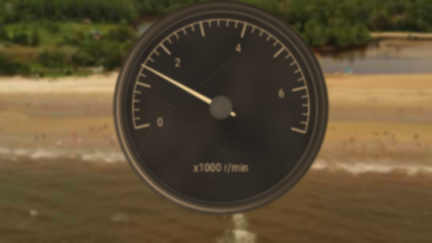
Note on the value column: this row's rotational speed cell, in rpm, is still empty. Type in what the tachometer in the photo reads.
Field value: 1400 rpm
